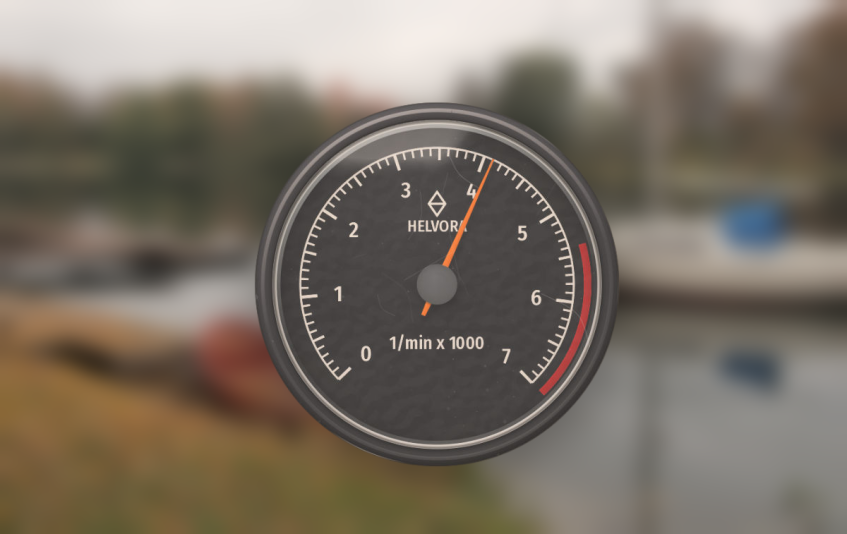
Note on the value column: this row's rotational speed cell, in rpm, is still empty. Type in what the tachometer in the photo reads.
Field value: 4100 rpm
